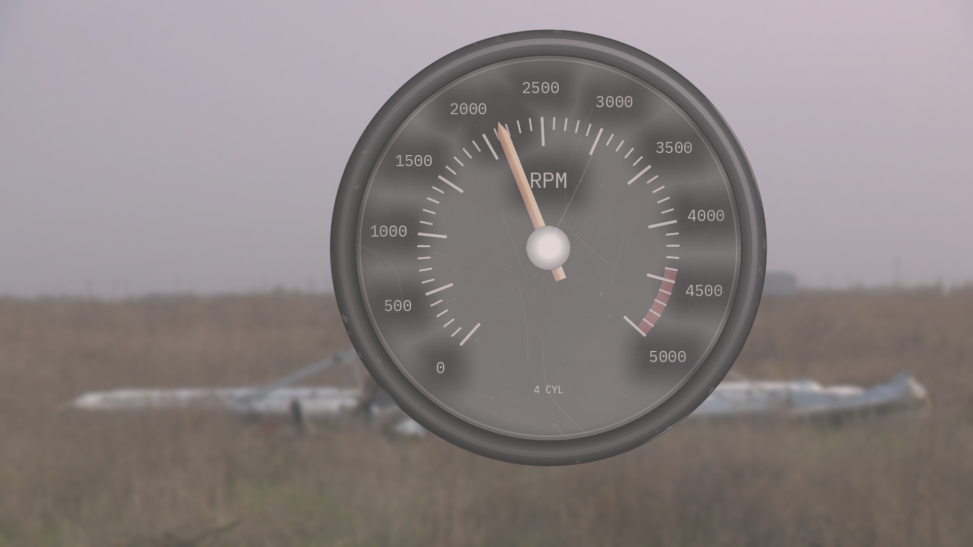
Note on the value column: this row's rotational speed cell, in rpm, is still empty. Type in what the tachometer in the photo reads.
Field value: 2150 rpm
